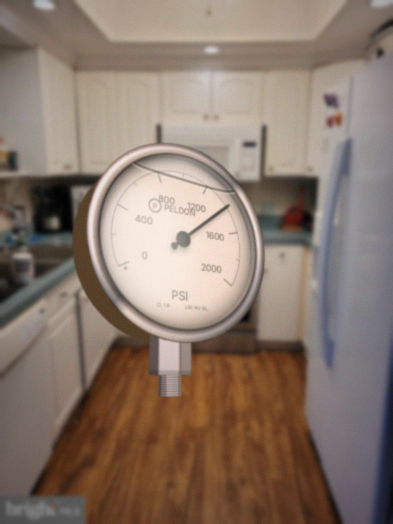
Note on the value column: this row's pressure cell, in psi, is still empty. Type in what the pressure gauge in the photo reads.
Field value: 1400 psi
